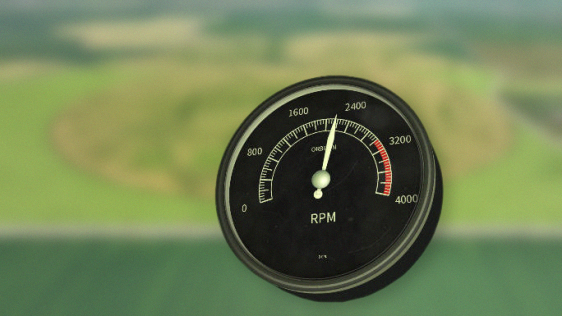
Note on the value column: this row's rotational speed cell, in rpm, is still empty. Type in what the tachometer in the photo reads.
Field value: 2200 rpm
